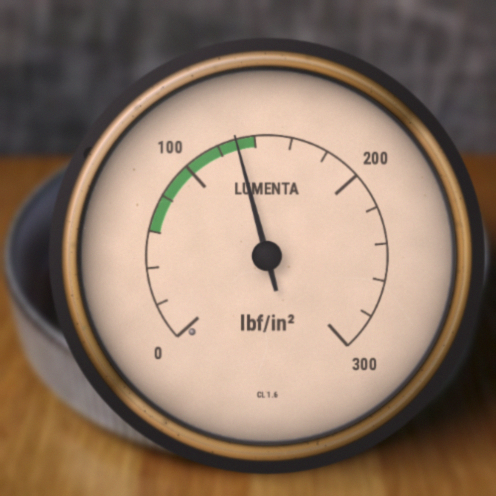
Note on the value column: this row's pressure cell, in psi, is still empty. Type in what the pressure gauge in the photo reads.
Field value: 130 psi
